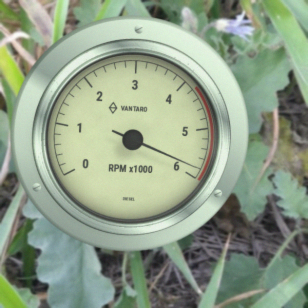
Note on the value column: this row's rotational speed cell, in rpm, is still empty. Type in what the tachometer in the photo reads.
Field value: 5800 rpm
